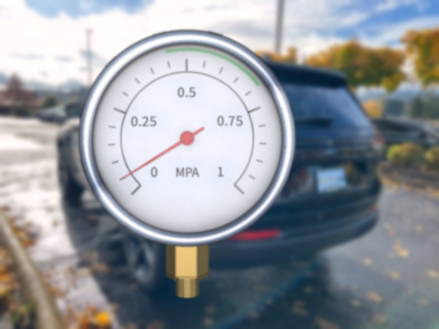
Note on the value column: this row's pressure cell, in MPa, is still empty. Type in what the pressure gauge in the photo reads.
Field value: 0.05 MPa
